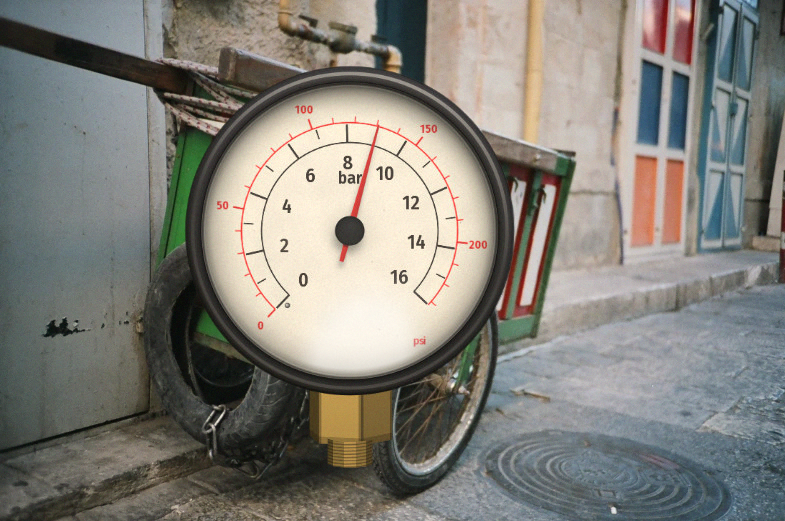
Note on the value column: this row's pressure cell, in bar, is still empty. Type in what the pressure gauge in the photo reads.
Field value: 9 bar
